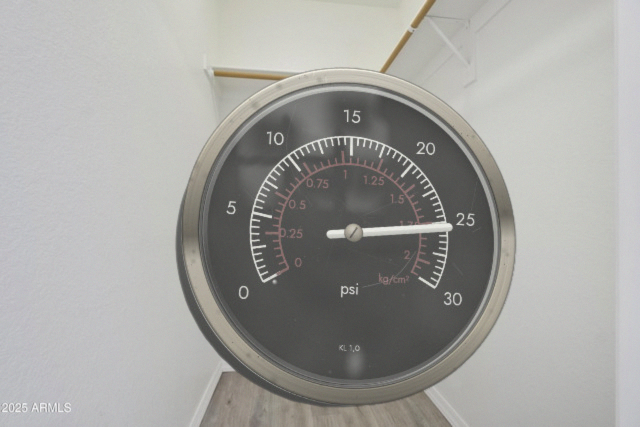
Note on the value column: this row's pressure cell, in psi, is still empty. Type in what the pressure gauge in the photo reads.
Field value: 25.5 psi
